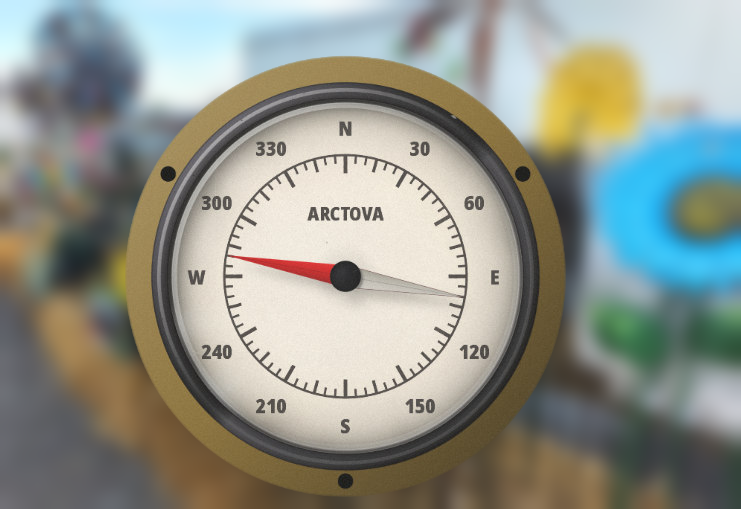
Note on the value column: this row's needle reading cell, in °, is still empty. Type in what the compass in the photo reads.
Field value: 280 °
